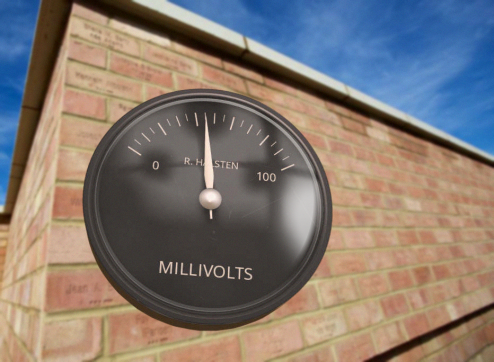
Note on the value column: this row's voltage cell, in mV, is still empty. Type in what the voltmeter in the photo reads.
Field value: 45 mV
